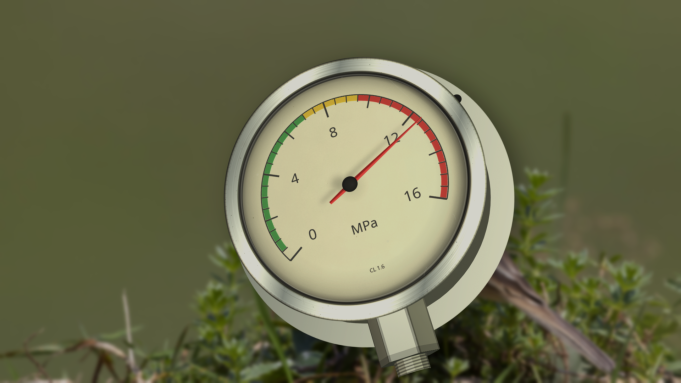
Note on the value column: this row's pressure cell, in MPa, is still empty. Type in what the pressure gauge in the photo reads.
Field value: 12.5 MPa
